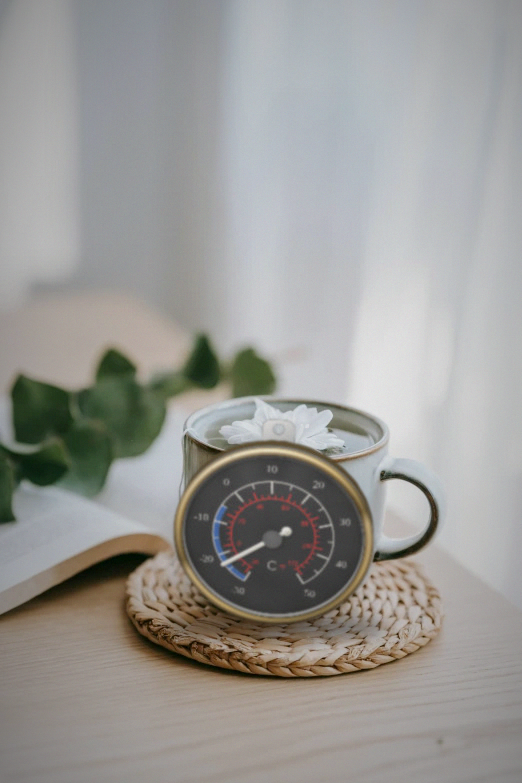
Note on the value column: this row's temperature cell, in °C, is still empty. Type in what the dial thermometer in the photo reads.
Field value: -22.5 °C
